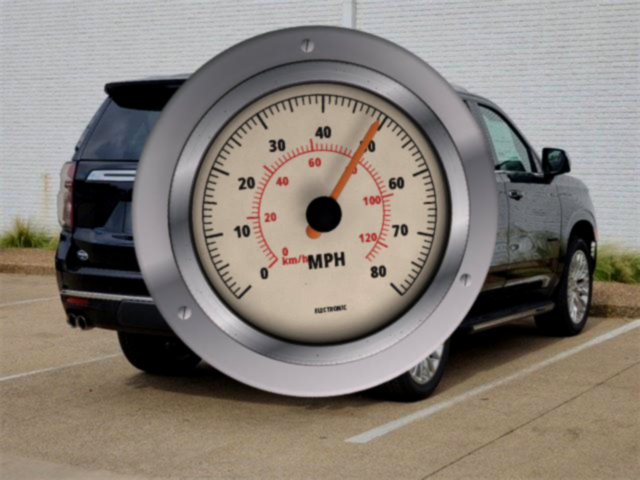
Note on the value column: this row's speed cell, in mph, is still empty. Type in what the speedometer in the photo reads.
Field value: 49 mph
